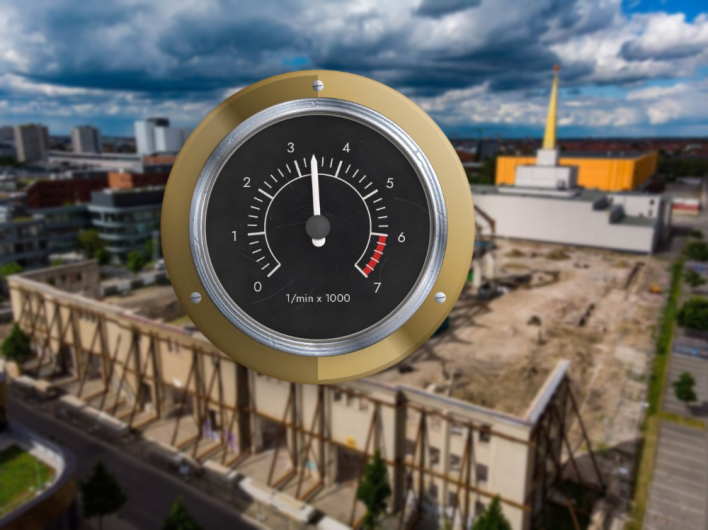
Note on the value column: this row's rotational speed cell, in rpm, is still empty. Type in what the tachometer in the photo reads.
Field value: 3400 rpm
